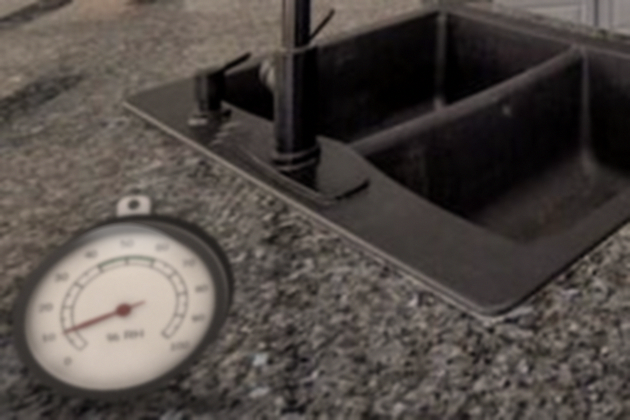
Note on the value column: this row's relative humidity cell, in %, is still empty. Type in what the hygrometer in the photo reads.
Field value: 10 %
